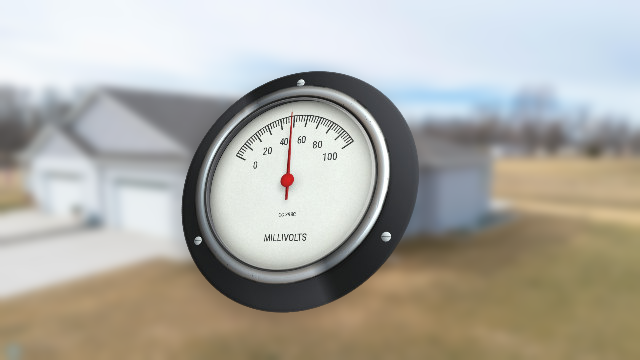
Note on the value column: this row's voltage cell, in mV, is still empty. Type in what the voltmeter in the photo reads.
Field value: 50 mV
